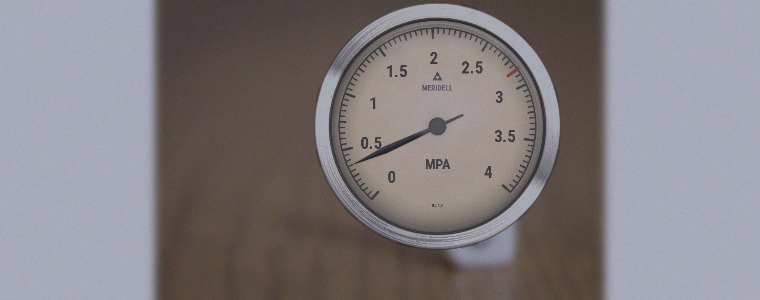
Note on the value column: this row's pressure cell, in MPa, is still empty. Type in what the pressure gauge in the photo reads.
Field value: 0.35 MPa
